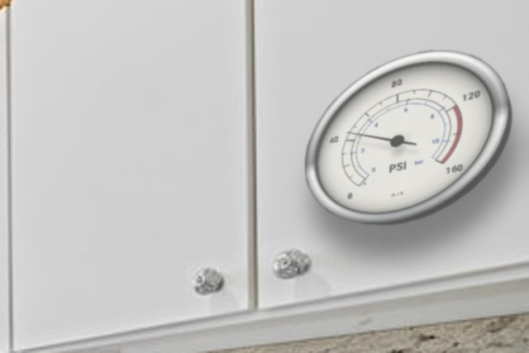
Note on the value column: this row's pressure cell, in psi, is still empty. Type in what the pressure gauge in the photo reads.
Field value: 45 psi
